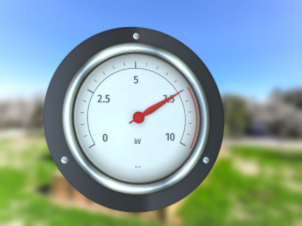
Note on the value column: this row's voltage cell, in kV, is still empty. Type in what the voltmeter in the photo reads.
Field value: 7.5 kV
